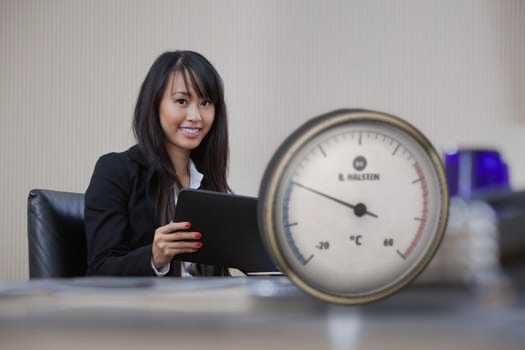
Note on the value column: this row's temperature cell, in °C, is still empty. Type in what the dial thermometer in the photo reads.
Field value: 0 °C
